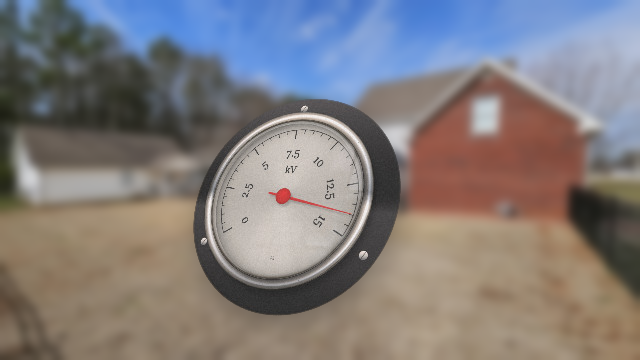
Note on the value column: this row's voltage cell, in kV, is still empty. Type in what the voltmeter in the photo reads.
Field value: 14 kV
